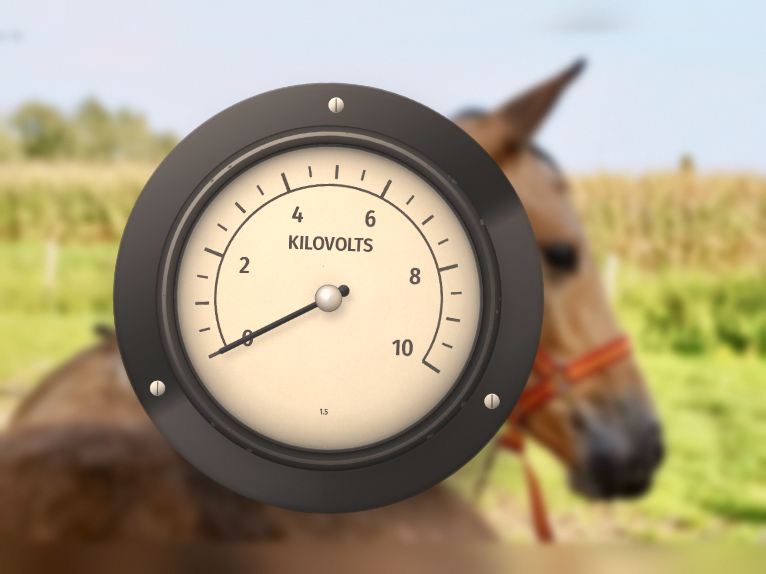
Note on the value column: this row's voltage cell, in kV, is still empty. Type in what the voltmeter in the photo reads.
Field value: 0 kV
